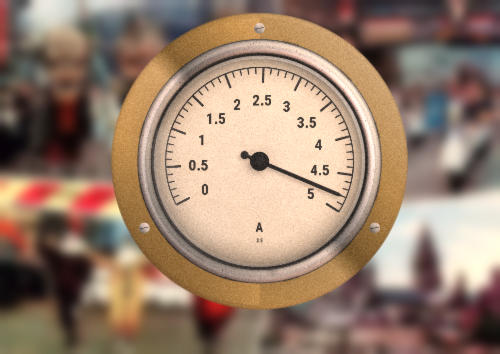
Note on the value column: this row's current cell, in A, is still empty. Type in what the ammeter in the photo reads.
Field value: 4.8 A
